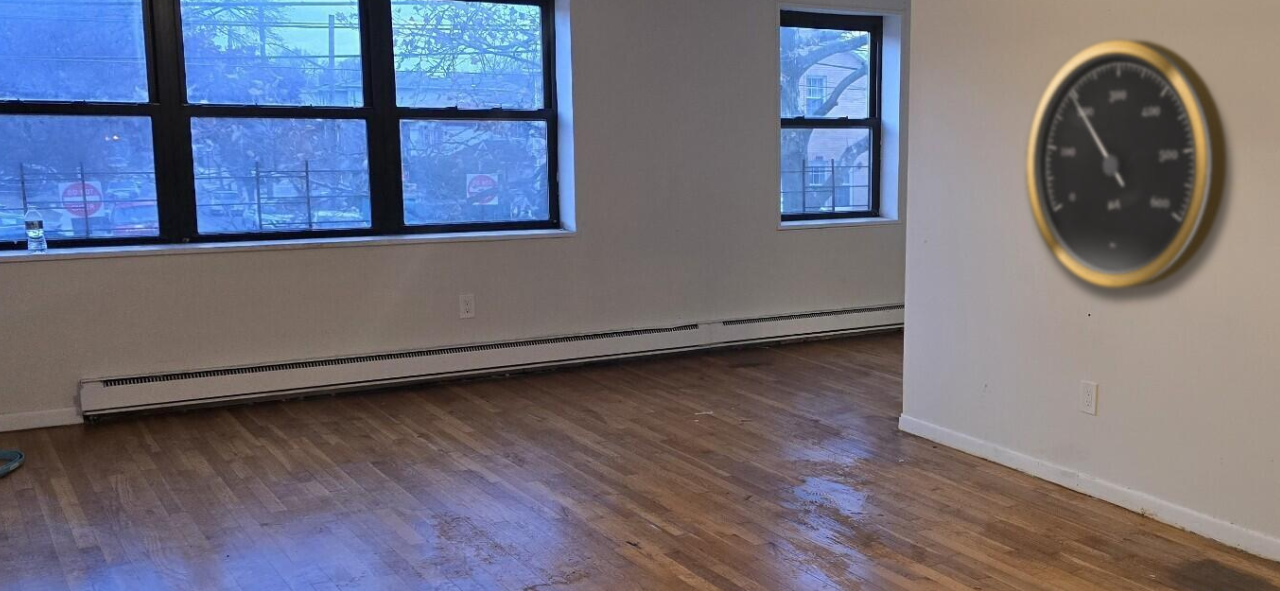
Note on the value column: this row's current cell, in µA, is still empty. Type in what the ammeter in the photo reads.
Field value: 200 µA
